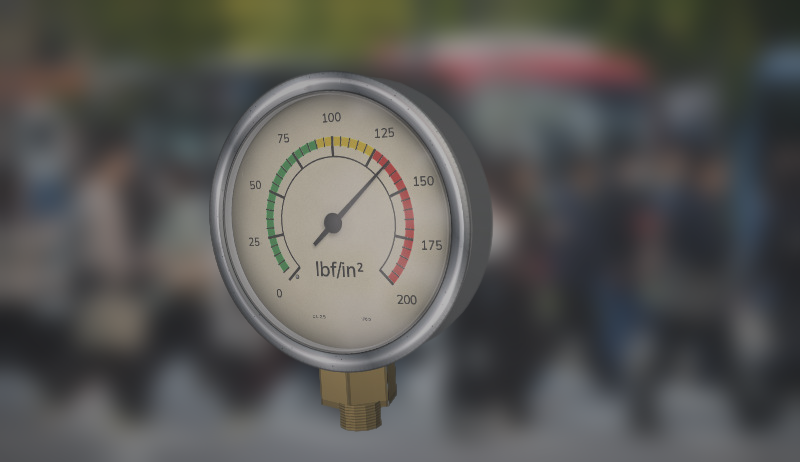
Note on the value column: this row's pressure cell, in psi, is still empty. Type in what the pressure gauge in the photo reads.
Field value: 135 psi
